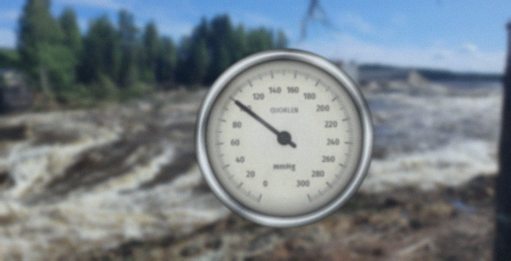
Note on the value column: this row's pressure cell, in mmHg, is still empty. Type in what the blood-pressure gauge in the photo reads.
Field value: 100 mmHg
